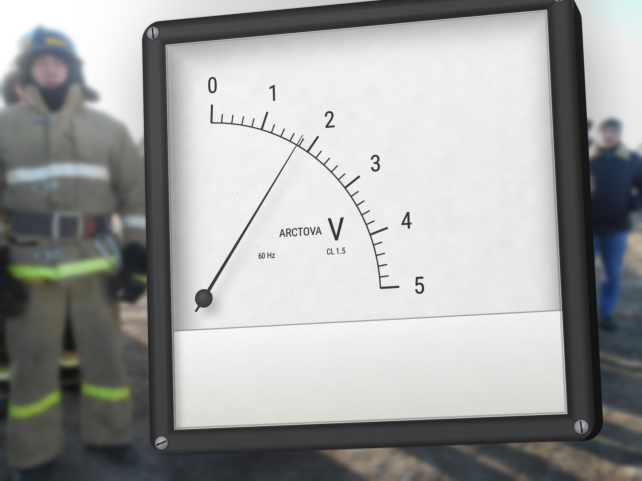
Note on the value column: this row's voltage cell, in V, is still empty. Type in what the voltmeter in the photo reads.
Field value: 1.8 V
